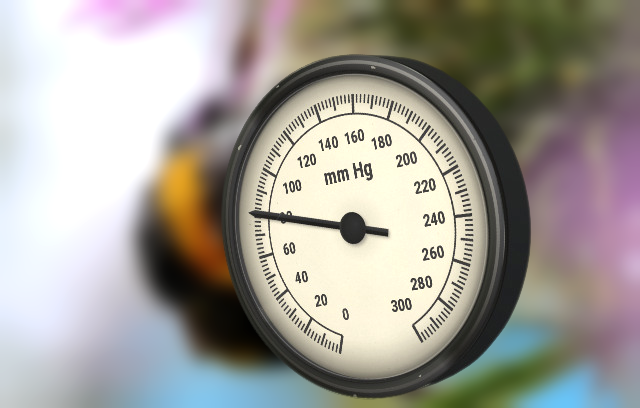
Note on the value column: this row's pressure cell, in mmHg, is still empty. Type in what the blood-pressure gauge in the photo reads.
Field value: 80 mmHg
